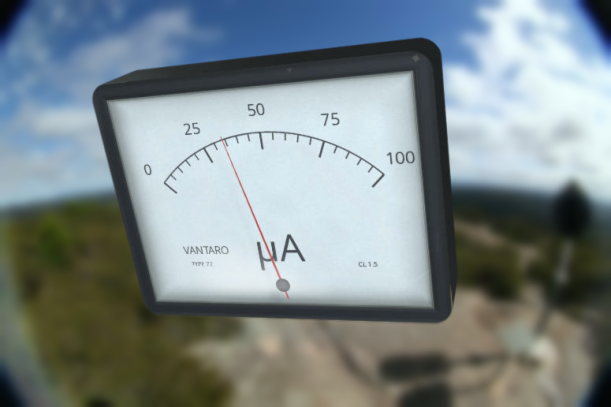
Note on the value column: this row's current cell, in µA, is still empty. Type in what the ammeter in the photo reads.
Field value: 35 µA
